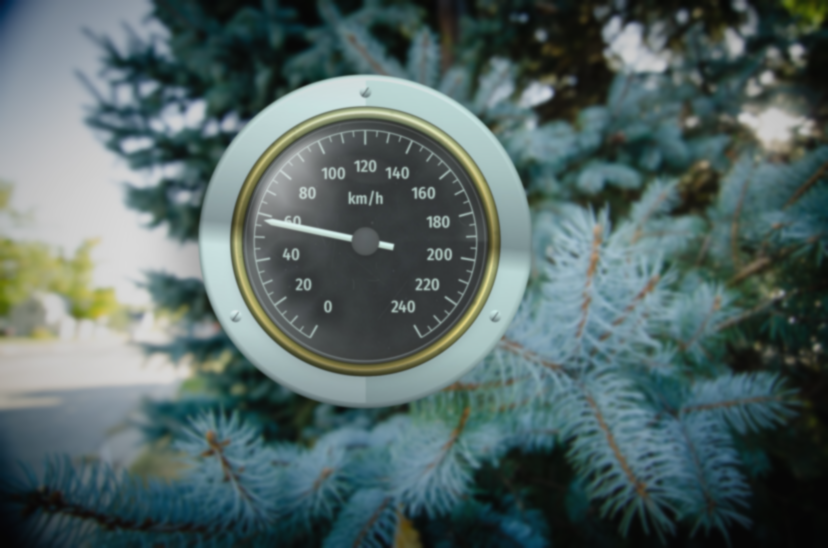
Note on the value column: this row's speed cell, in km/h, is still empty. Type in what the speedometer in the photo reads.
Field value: 57.5 km/h
